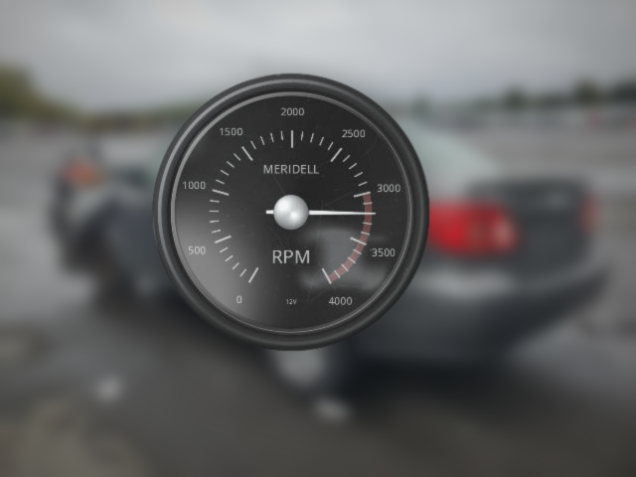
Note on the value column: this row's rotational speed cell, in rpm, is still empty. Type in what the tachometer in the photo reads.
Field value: 3200 rpm
